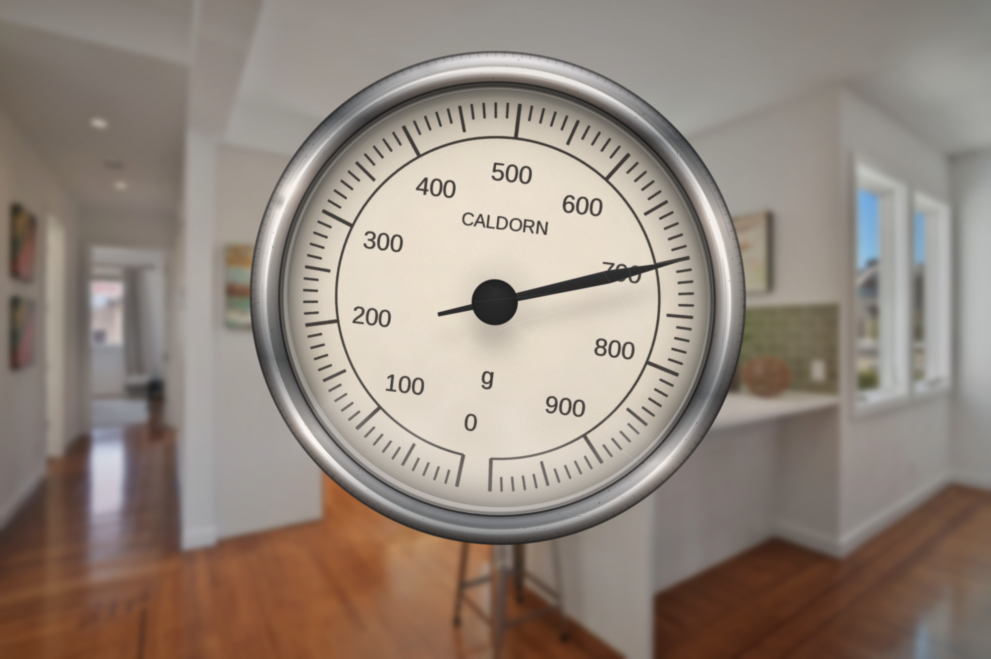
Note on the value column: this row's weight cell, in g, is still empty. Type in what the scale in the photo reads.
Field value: 700 g
